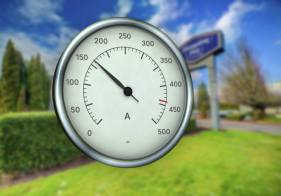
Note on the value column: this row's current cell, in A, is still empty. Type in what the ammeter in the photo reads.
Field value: 160 A
